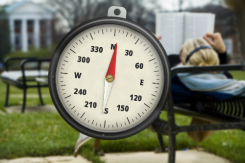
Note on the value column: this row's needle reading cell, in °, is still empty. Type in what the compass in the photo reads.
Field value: 5 °
